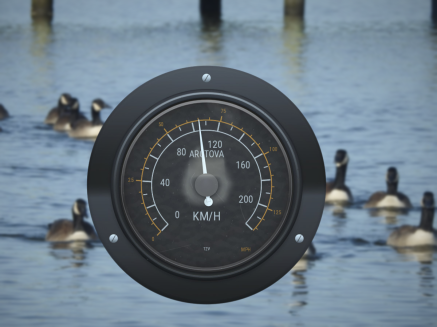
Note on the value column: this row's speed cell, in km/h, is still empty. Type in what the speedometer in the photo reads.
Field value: 105 km/h
